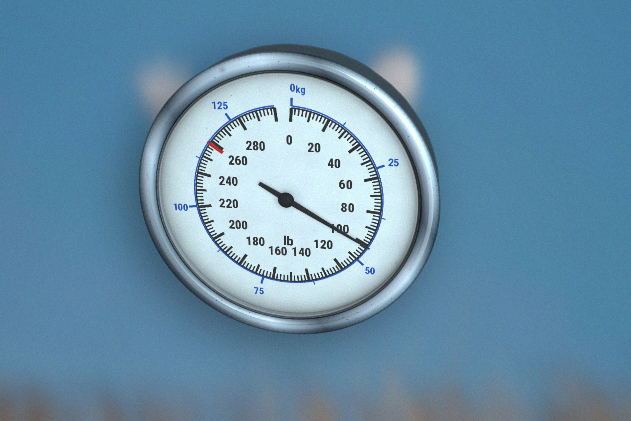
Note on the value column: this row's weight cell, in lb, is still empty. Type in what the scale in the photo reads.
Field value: 100 lb
